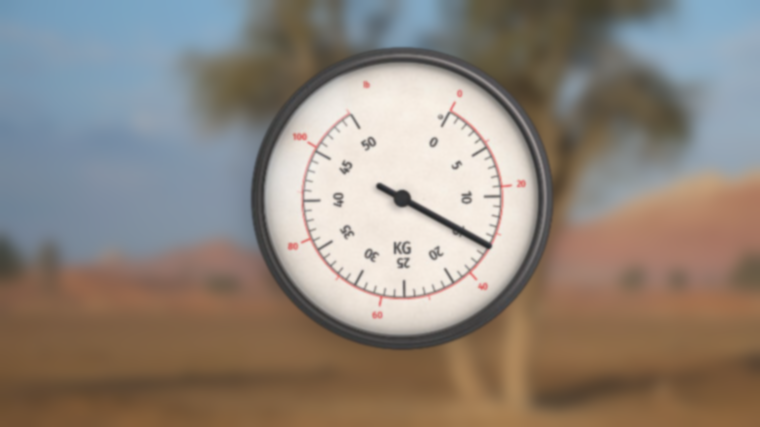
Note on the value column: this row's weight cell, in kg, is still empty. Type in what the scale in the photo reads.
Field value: 15 kg
